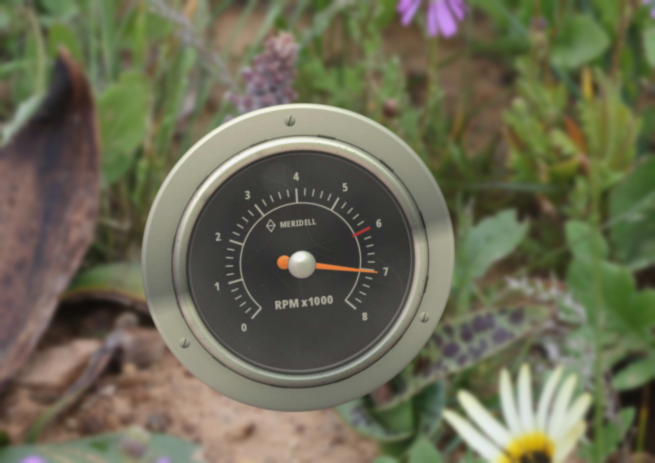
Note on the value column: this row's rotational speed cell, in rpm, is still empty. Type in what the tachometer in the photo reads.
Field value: 7000 rpm
